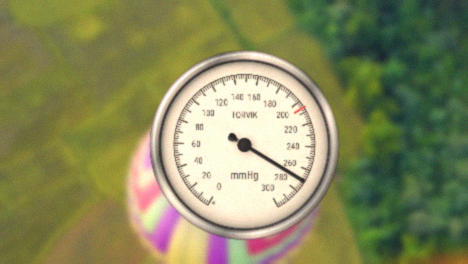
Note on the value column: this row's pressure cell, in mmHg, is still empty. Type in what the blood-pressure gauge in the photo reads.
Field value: 270 mmHg
